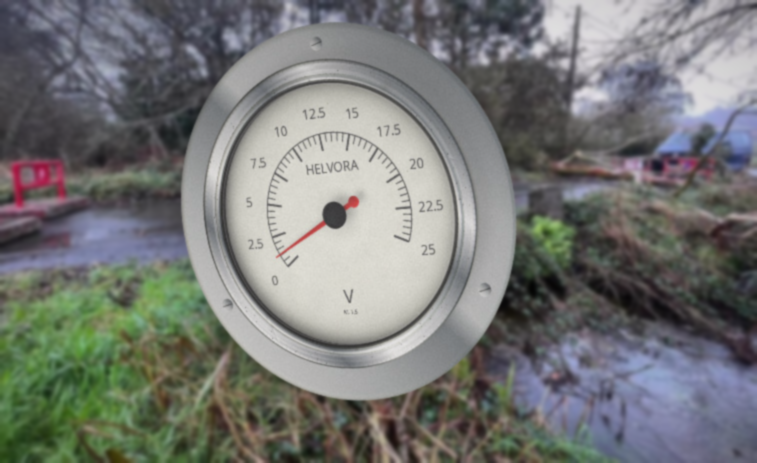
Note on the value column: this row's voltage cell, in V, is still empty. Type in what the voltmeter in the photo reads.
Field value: 1 V
